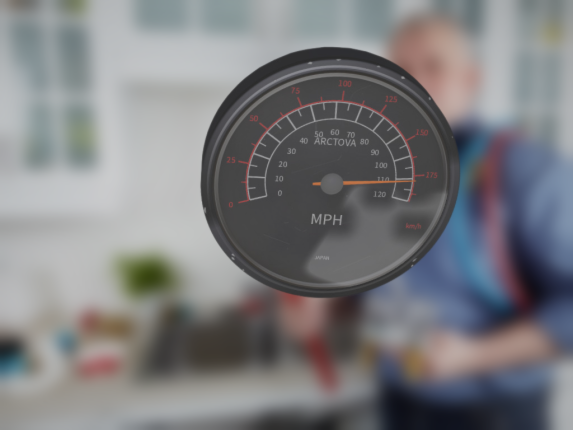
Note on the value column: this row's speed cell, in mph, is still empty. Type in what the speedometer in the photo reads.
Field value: 110 mph
